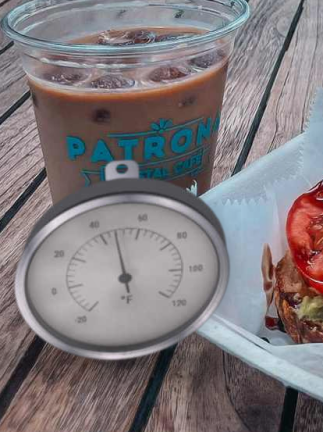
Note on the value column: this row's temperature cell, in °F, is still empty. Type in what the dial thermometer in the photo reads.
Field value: 48 °F
